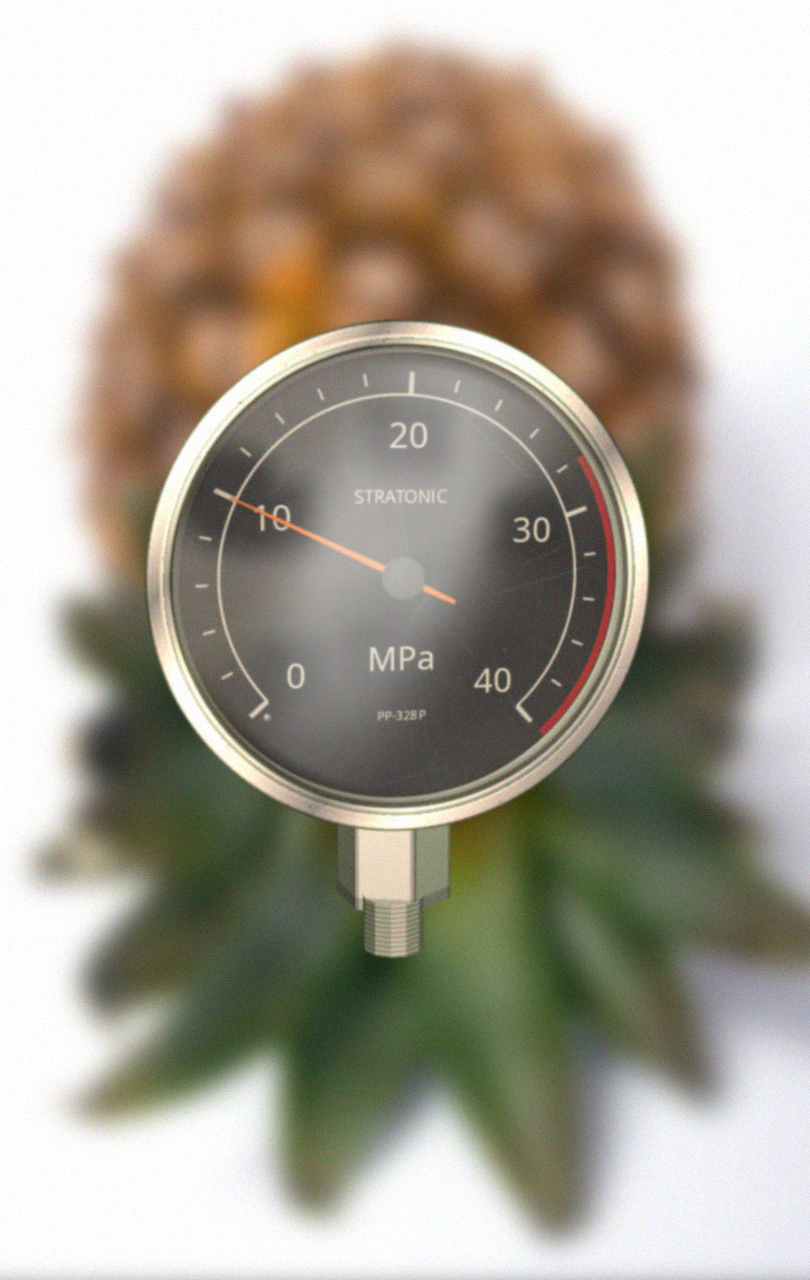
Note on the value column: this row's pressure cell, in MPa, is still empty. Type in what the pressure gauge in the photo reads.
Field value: 10 MPa
